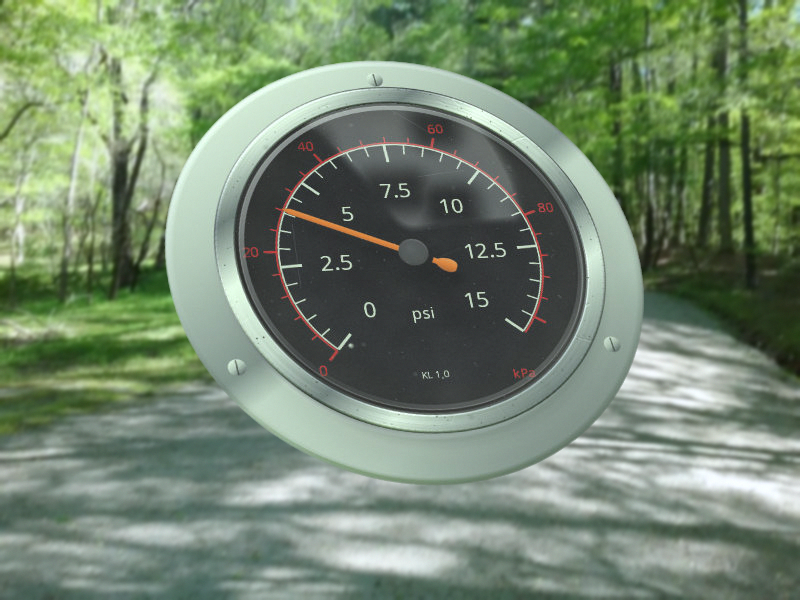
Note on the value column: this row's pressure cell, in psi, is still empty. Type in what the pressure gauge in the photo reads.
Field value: 4 psi
